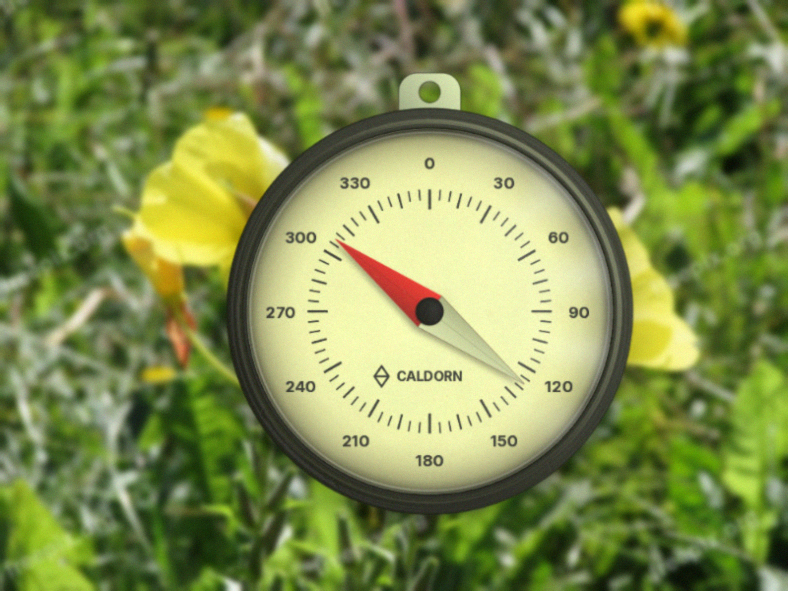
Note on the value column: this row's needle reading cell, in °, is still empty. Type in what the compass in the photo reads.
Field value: 307.5 °
